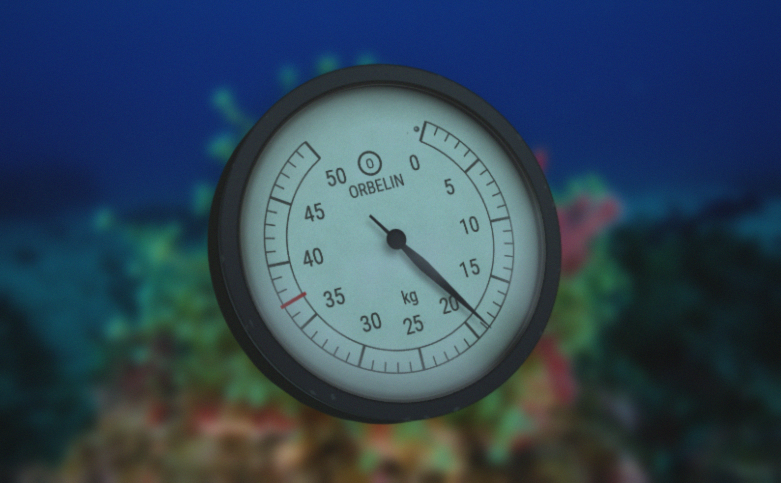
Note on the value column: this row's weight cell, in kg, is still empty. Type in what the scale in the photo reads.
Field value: 19 kg
